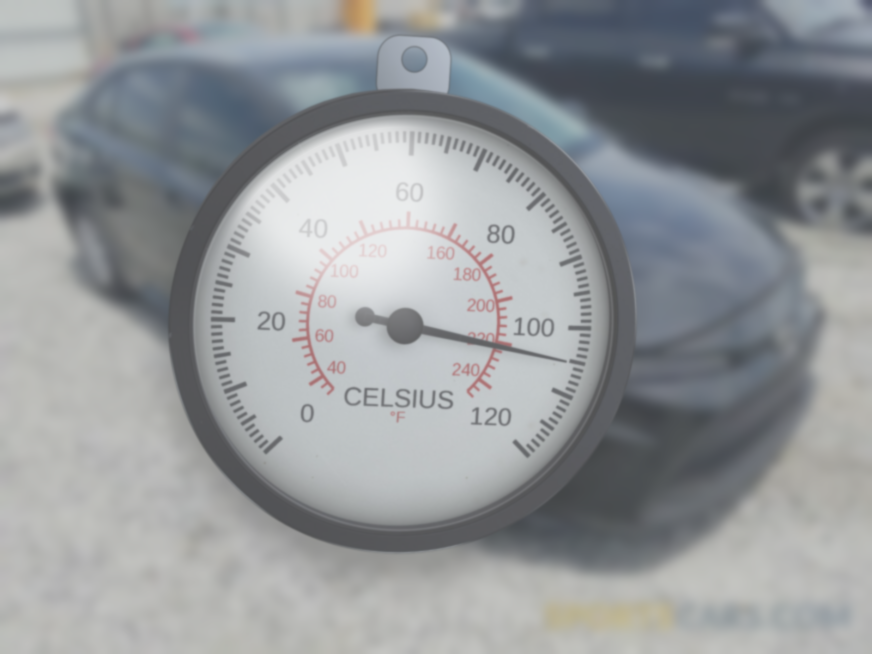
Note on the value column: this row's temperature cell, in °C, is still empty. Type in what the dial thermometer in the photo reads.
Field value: 105 °C
